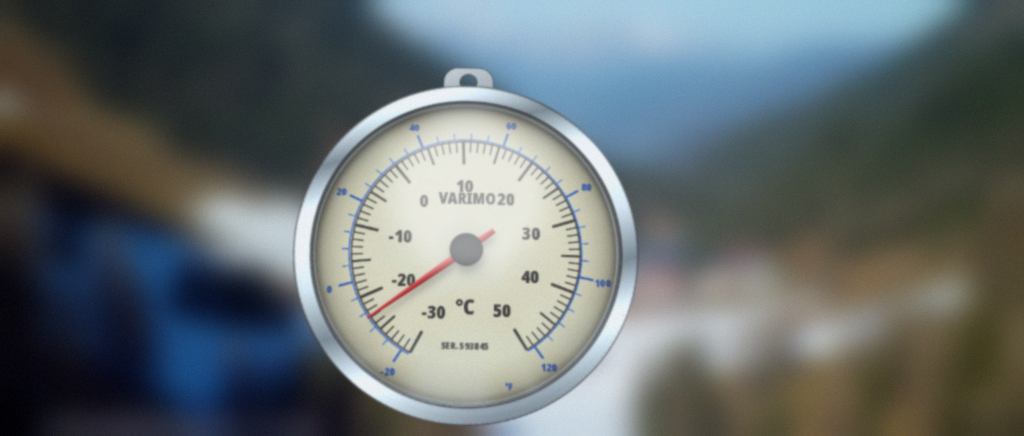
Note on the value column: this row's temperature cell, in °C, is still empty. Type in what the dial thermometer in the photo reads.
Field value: -23 °C
